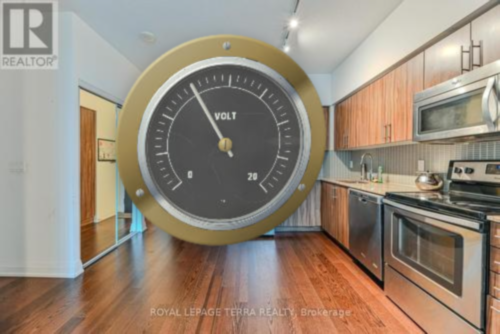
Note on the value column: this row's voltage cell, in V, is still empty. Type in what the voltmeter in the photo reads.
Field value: 7.5 V
